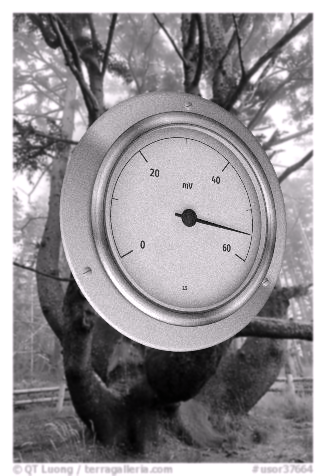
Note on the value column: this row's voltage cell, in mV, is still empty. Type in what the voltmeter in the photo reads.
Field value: 55 mV
